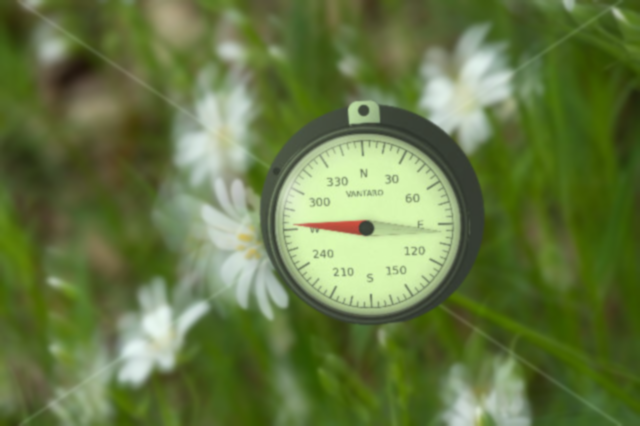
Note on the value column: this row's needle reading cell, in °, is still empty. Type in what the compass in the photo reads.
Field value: 275 °
